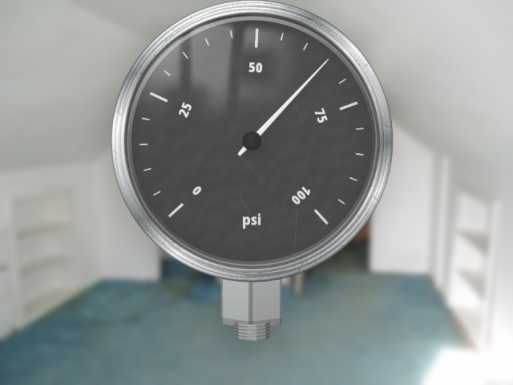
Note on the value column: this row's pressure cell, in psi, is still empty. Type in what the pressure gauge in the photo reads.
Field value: 65 psi
